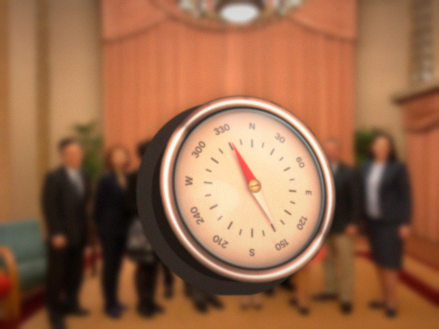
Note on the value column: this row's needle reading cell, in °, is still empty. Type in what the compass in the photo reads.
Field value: 330 °
